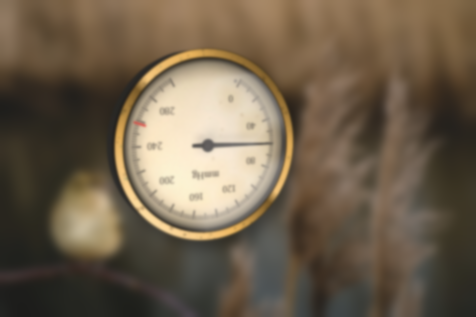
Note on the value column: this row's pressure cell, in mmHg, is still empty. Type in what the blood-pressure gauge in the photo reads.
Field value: 60 mmHg
